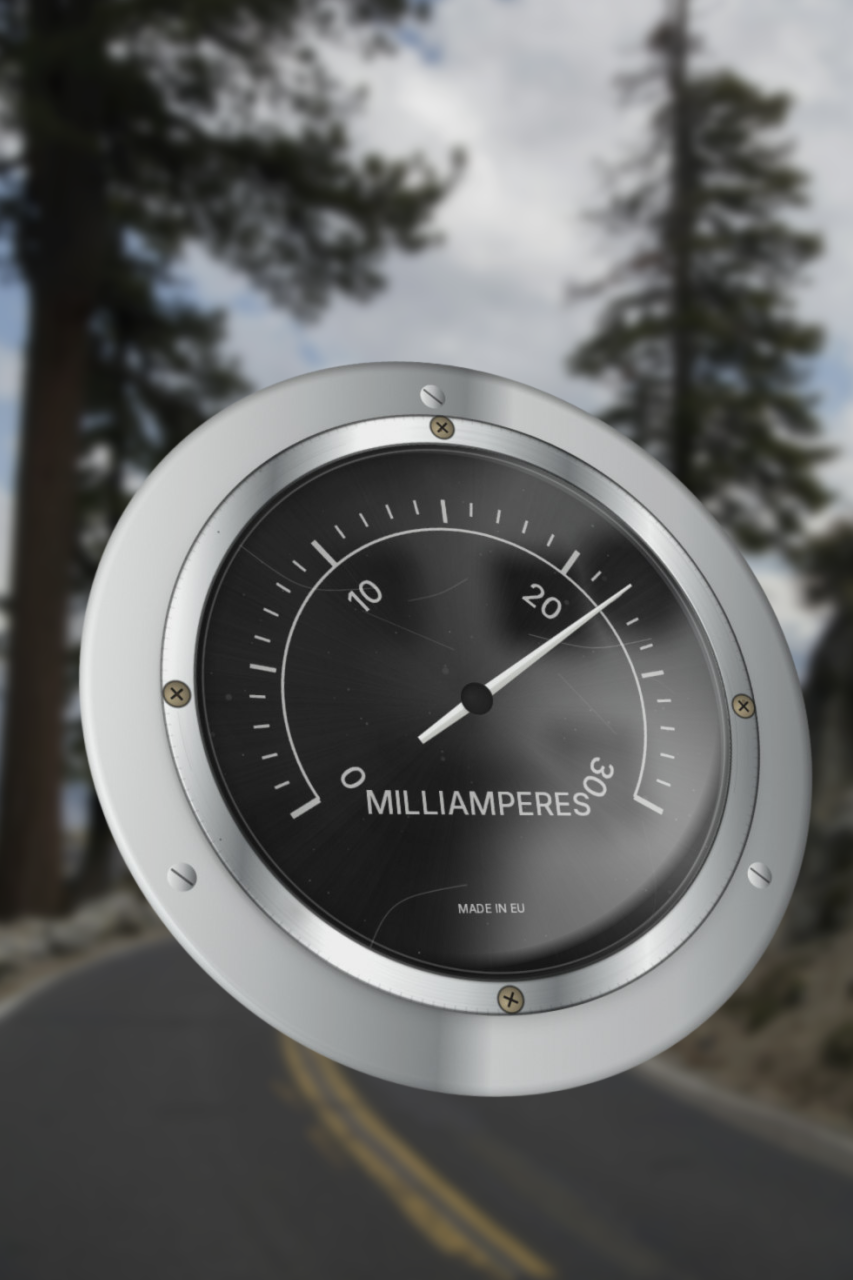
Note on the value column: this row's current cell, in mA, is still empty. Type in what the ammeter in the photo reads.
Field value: 22 mA
